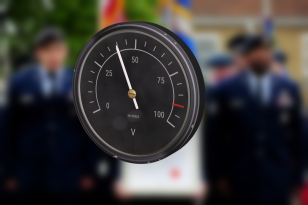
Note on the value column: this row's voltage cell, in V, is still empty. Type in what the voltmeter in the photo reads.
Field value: 40 V
